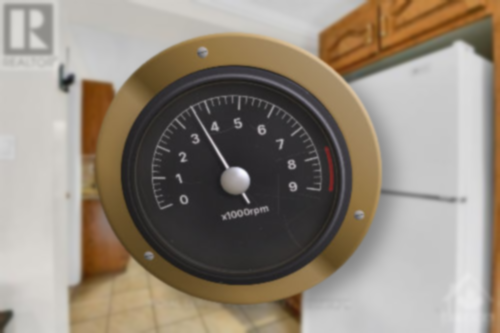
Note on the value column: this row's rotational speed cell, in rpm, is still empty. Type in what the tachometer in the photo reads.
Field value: 3600 rpm
